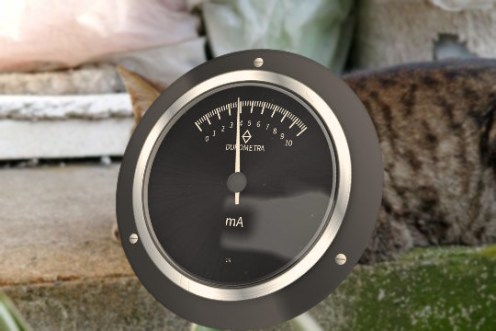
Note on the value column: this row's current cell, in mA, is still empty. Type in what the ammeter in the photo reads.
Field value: 4 mA
